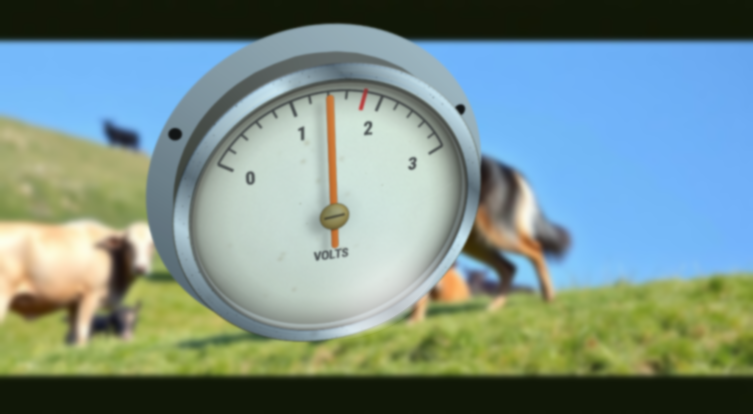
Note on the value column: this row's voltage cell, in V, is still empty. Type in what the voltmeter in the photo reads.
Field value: 1.4 V
